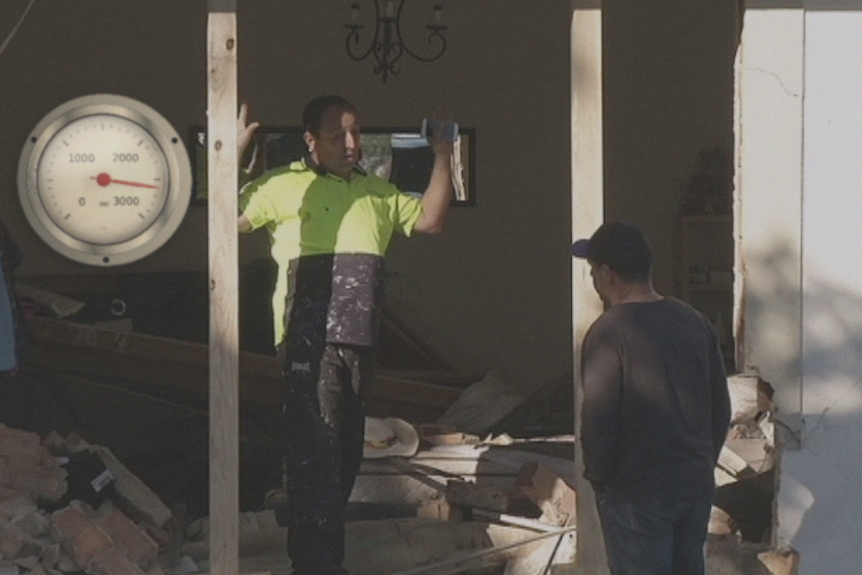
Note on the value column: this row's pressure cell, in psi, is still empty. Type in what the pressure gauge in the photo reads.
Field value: 2600 psi
